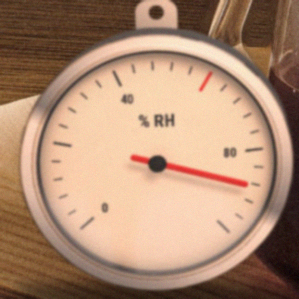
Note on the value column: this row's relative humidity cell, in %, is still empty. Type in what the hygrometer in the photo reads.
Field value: 88 %
